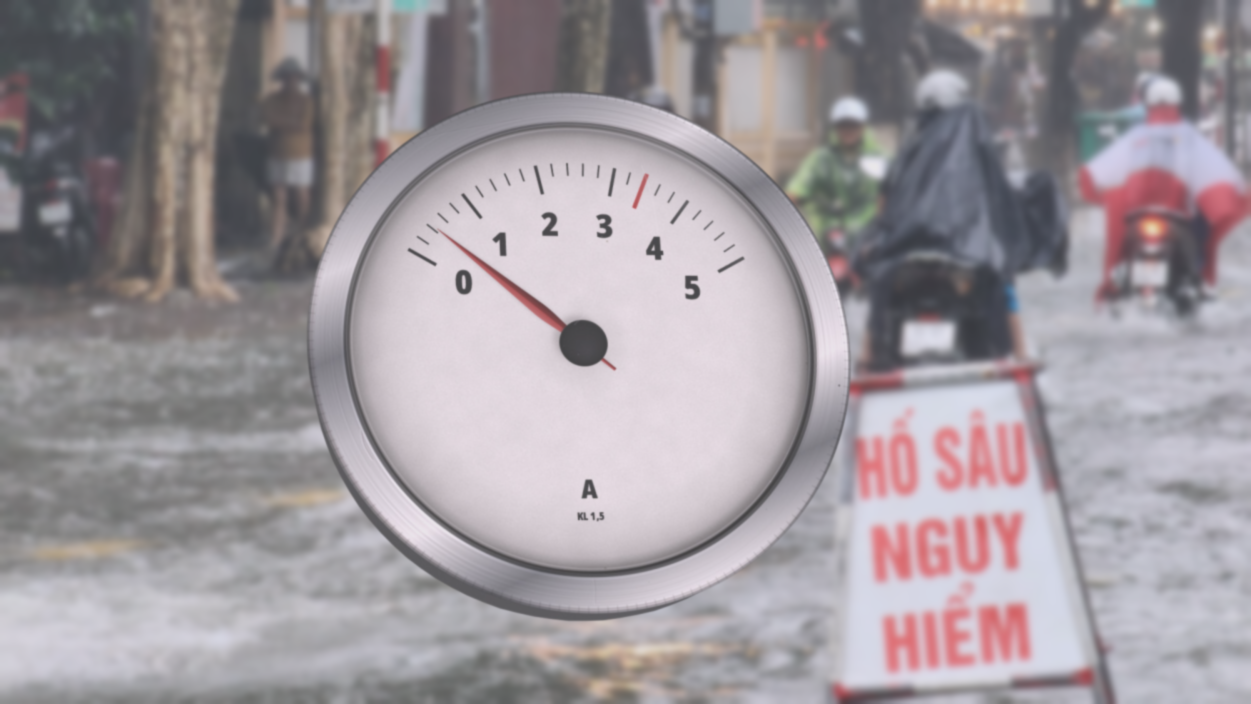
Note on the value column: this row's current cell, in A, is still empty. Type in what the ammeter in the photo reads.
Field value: 0.4 A
